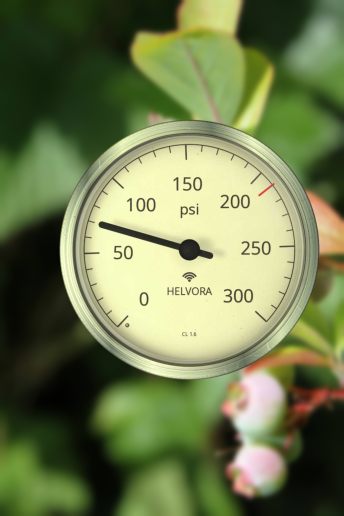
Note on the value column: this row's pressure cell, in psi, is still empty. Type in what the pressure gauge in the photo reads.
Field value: 70 psi
